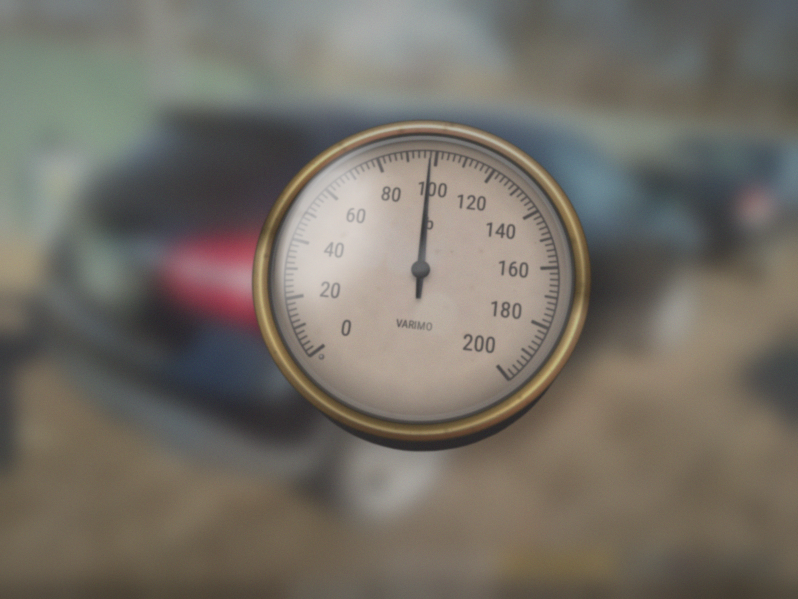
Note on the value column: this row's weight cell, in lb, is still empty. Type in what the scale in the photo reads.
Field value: 98 lb
